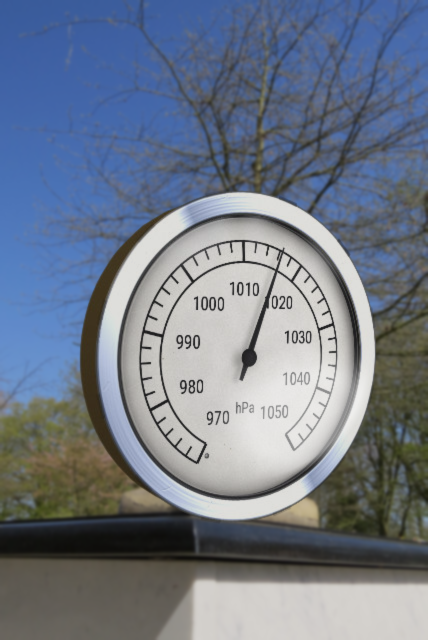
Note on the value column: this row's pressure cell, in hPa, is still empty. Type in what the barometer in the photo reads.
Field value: 1016 hPa
